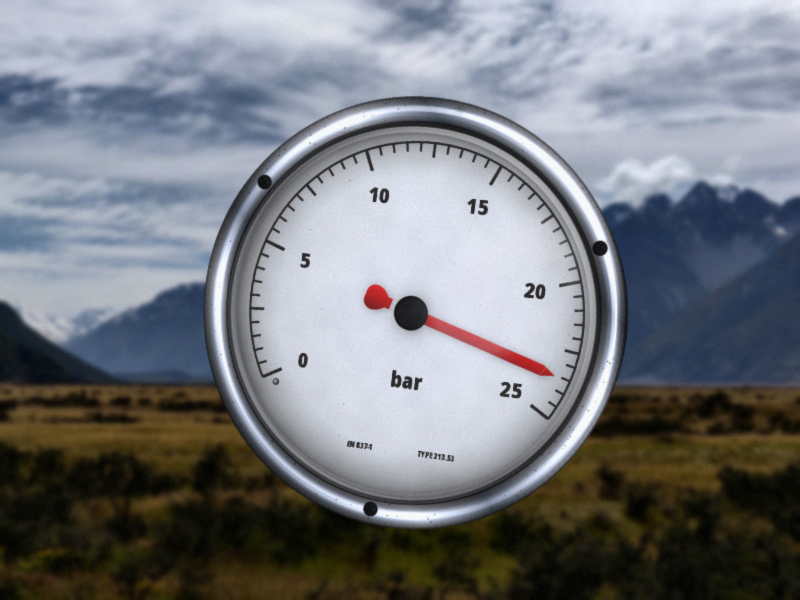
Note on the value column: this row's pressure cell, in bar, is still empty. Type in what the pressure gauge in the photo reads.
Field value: 23.5 bar
